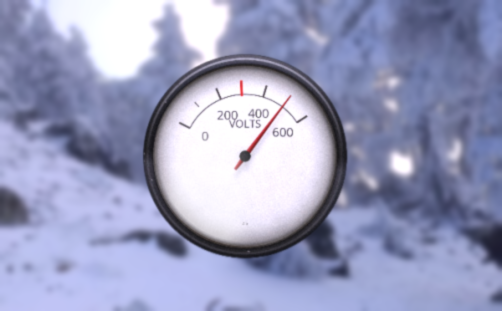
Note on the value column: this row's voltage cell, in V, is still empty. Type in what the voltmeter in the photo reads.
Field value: 500 V
